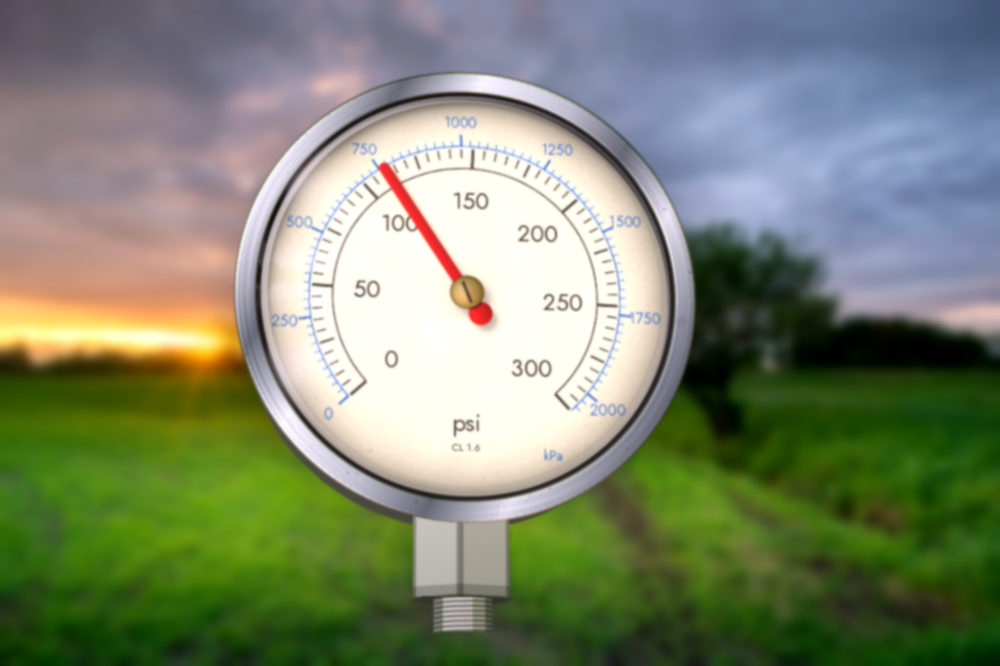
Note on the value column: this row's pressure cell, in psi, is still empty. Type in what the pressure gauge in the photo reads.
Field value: 110 psi
